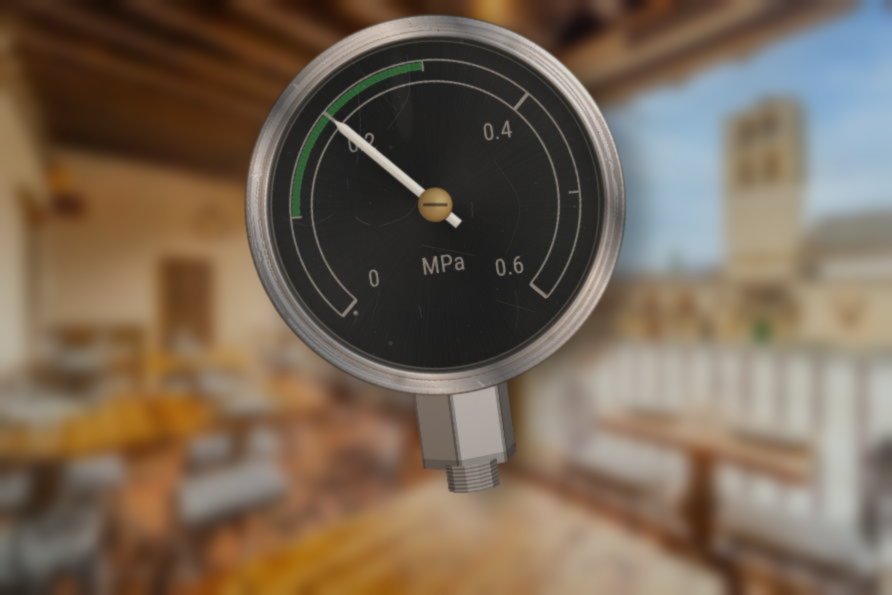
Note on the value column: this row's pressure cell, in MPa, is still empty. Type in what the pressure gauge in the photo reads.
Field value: 0.2 MPa
